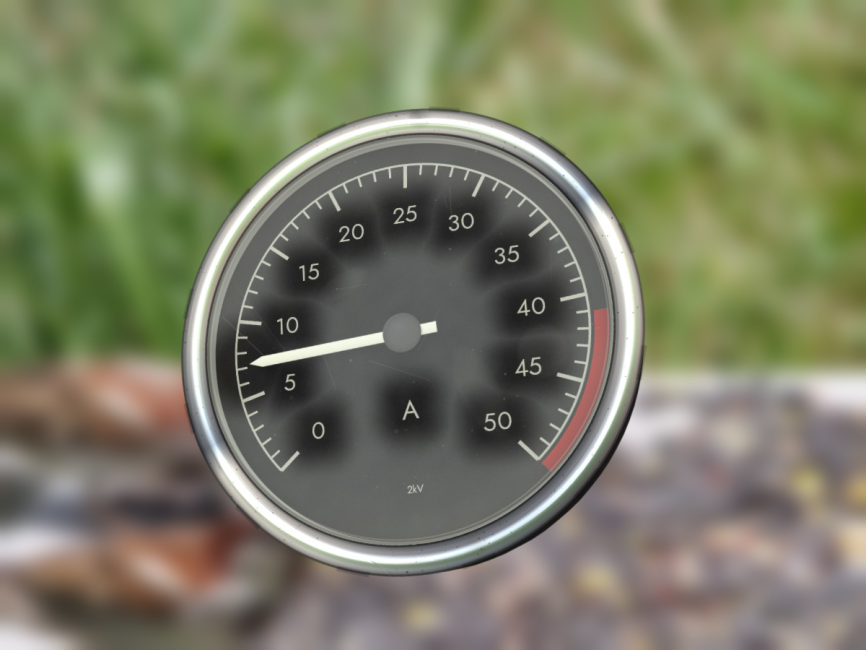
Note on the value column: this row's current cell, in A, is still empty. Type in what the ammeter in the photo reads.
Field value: 7 A
